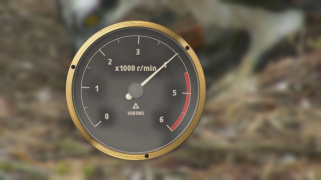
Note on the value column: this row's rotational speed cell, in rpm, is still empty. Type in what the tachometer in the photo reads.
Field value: 4000 rpm
